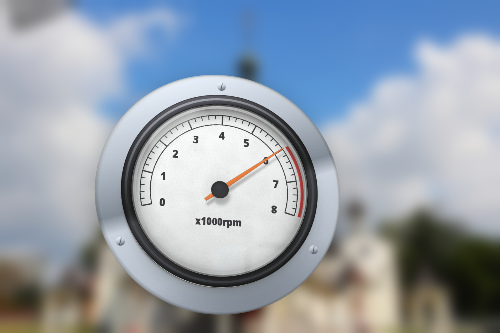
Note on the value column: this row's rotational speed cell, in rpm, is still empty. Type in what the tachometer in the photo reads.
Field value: 6000 rpm
